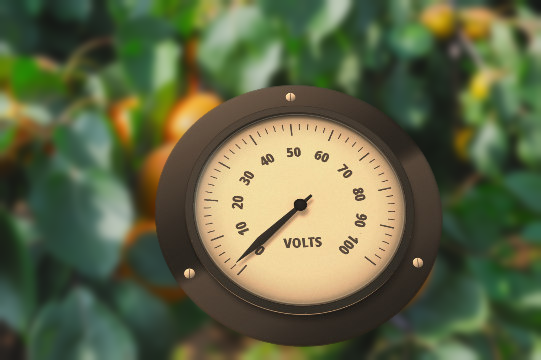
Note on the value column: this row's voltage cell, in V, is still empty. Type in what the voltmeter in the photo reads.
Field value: 2 V
